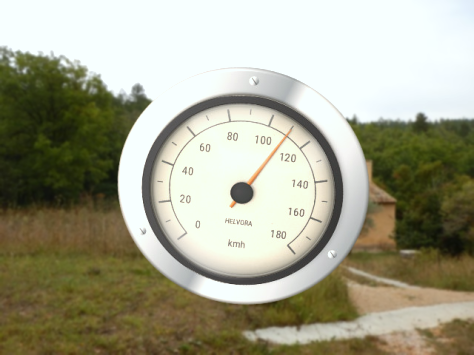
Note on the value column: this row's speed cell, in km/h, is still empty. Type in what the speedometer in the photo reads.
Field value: 110 km/h
